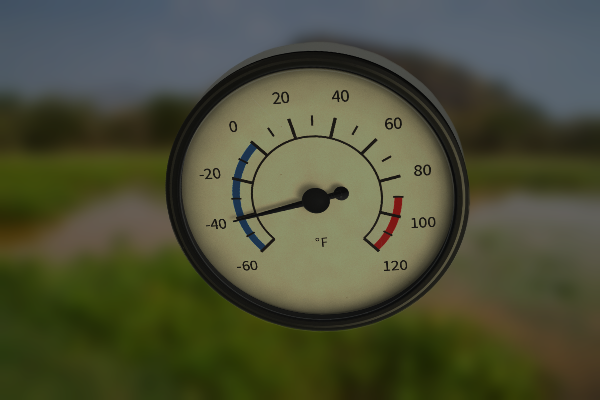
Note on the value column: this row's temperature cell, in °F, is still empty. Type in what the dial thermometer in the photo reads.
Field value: -40 °F
